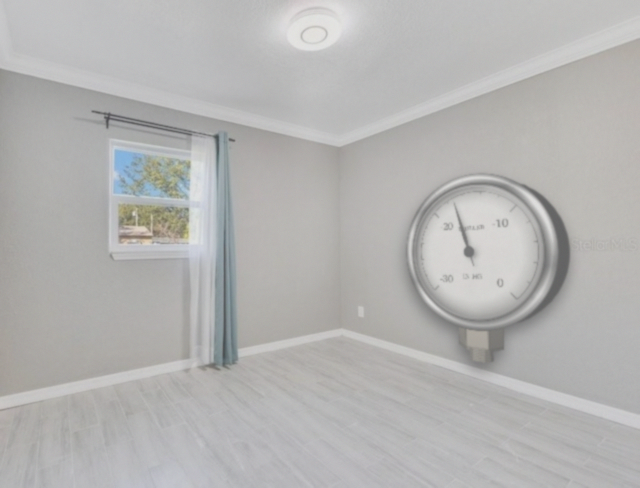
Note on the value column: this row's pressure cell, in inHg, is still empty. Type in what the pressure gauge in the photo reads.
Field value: -17 inHg
